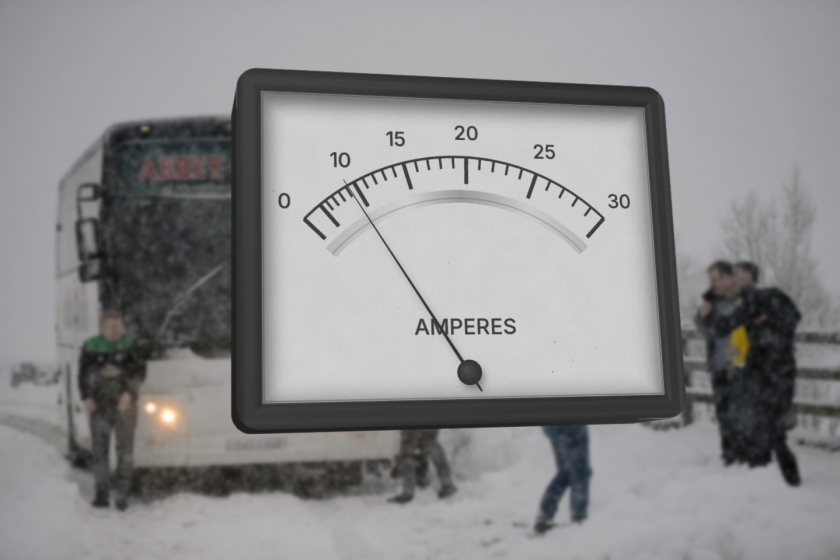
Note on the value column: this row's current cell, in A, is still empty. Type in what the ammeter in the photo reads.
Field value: 9 A
